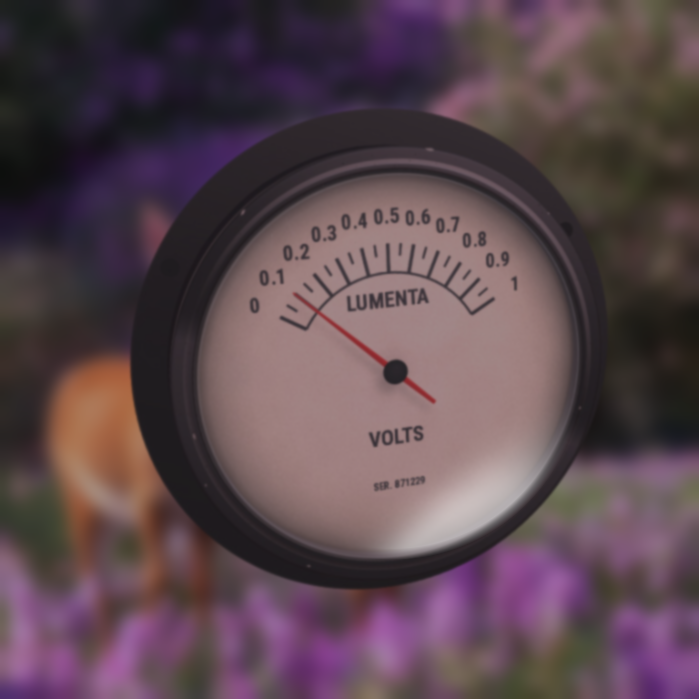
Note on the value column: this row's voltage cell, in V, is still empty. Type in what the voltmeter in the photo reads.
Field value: 0.1 V
